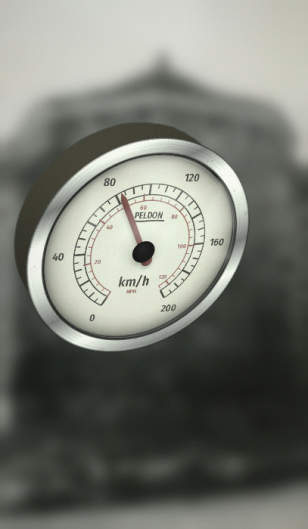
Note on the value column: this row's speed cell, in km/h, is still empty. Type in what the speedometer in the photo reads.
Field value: 82.5 km/h
